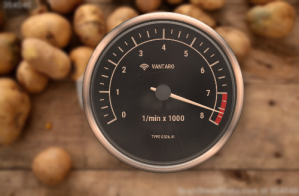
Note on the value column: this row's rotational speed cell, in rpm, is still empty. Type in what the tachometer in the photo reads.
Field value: 7625 rpm
